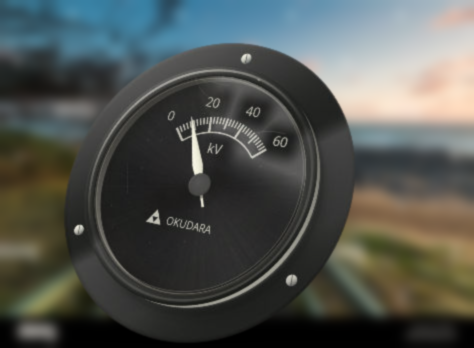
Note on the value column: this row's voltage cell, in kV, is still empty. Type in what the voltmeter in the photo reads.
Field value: 10 kV
